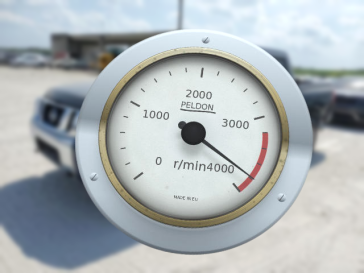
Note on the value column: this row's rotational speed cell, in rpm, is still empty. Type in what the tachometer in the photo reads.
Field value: 3800 rpm
